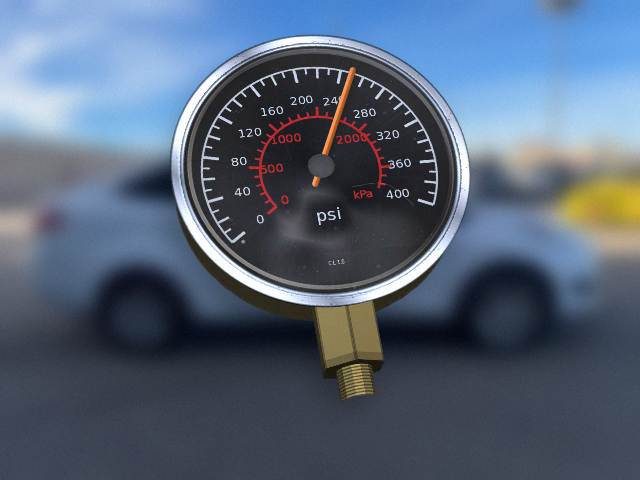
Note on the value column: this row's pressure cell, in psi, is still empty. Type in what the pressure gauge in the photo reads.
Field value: 250 psi
